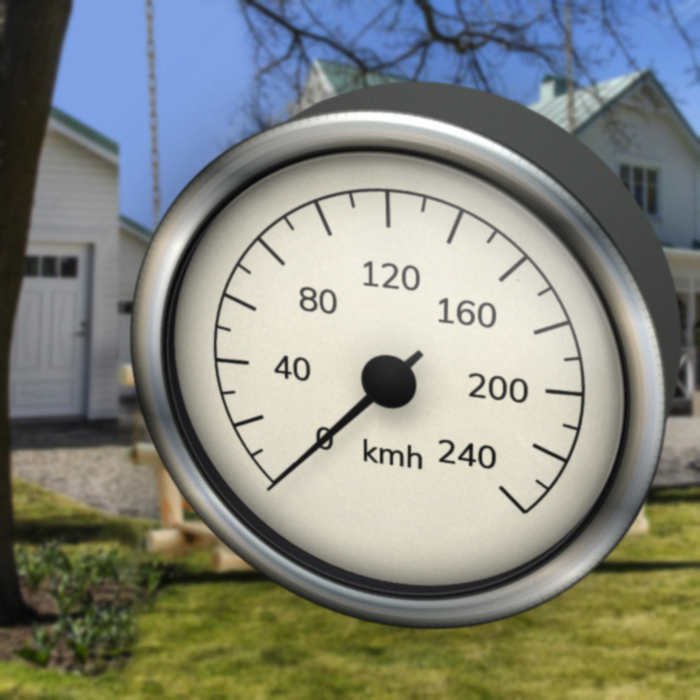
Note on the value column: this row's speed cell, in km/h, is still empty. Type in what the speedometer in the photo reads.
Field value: 0 km/h
